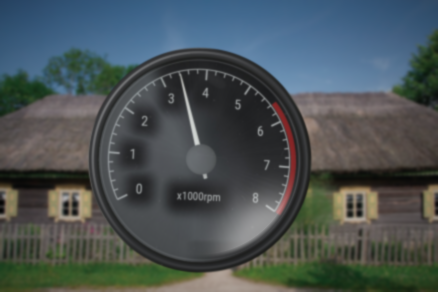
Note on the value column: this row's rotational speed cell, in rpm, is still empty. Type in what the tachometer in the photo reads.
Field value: 3400 rpm
